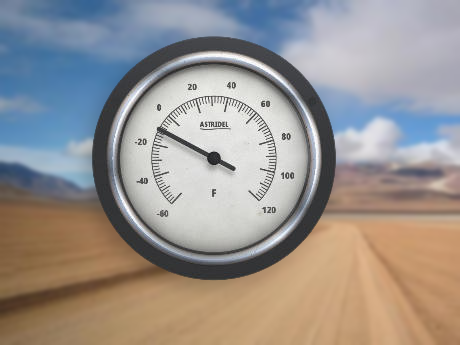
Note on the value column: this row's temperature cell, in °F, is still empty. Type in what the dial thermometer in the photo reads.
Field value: -10 °F
